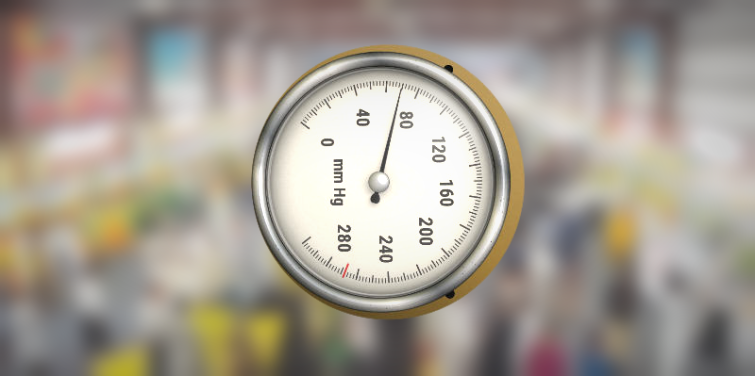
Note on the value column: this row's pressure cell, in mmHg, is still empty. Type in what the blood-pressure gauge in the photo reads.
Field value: 70 mmHg
